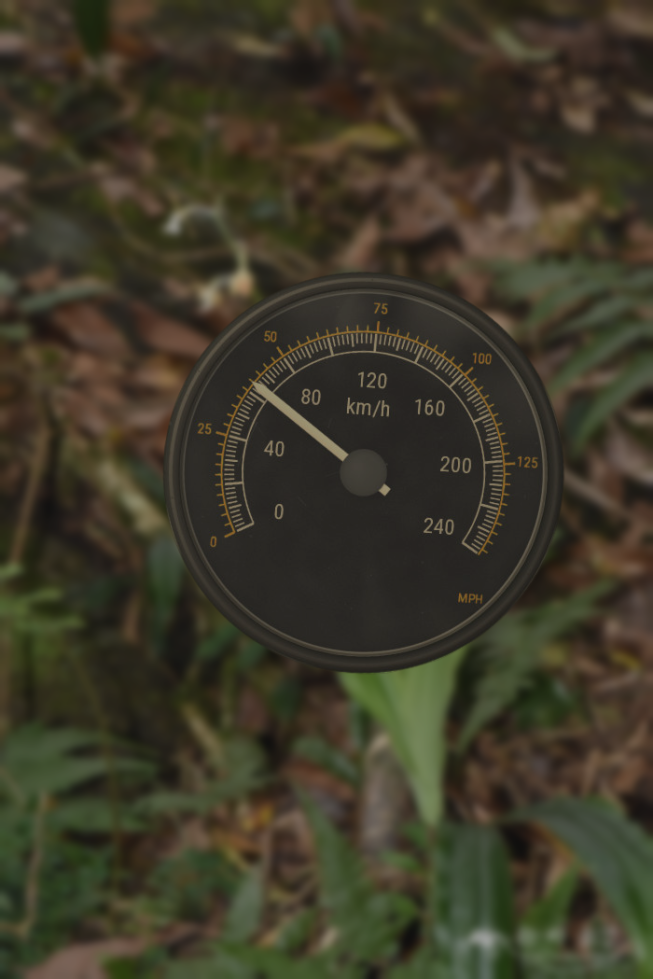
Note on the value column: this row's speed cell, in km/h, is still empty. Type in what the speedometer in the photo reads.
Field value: 64 km/h
